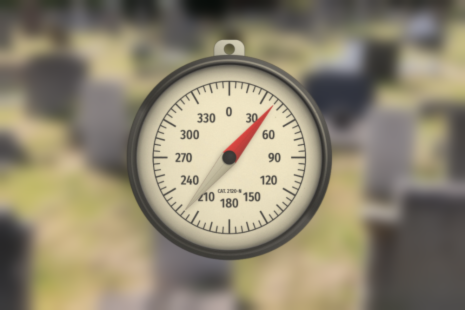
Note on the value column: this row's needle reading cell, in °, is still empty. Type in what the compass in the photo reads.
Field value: 40 °
